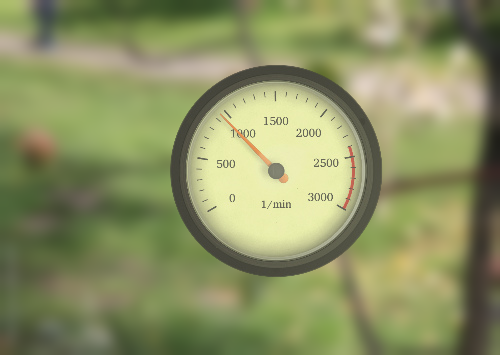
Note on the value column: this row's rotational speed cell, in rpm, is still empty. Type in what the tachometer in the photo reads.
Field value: 950 rpm
